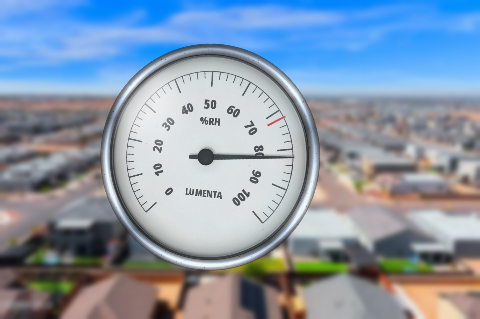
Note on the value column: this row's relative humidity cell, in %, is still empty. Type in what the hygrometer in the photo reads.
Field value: 82 %
